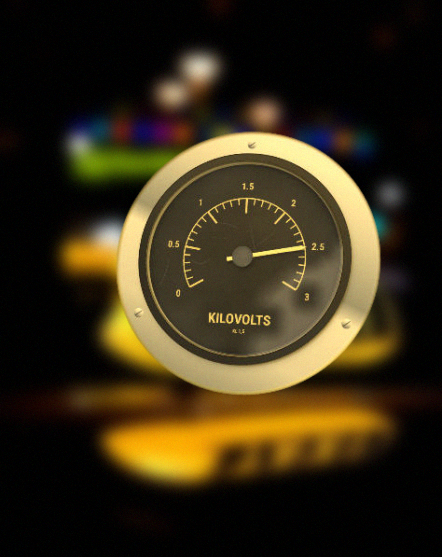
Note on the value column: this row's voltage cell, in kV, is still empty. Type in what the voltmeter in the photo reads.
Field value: 2.5 kV
